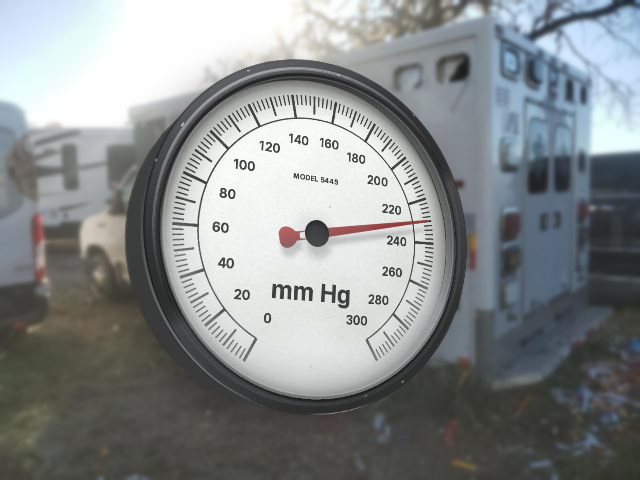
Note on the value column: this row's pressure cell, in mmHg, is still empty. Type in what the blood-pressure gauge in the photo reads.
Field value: 230 mmHg
